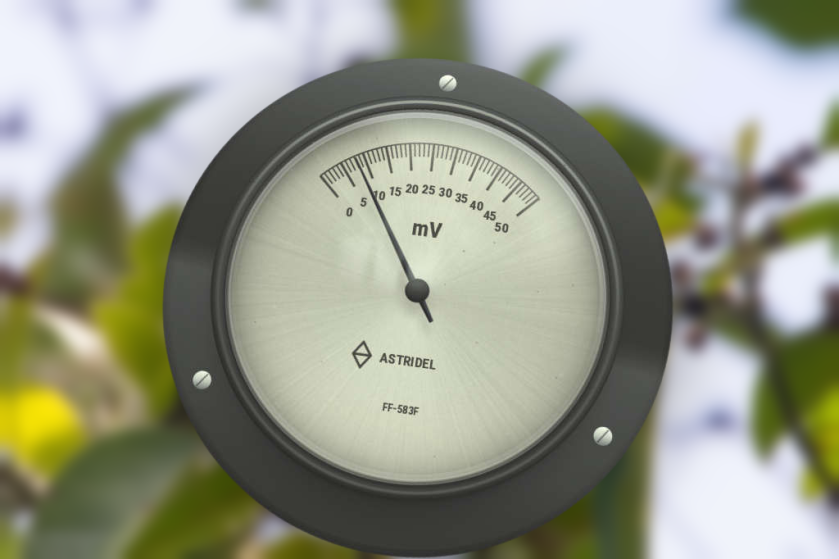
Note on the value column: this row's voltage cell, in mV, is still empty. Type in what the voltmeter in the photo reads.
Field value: 8 mV
